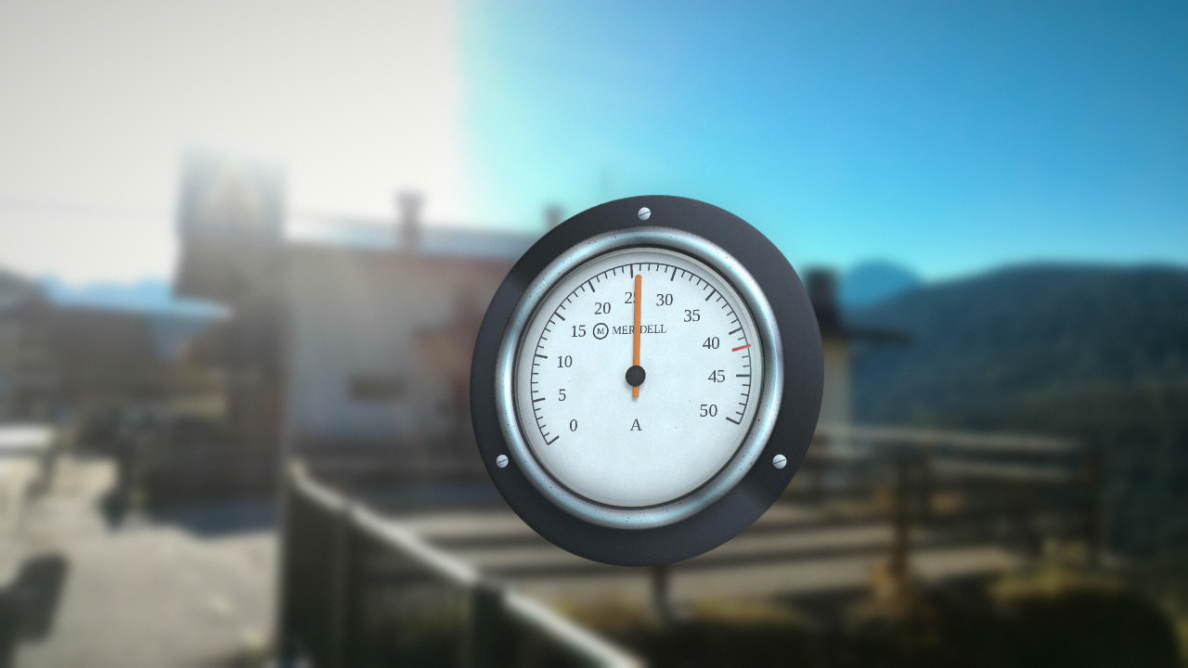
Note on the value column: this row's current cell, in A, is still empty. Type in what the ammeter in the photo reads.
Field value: 26 A
